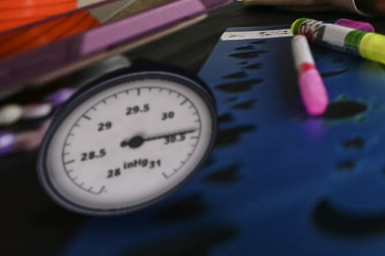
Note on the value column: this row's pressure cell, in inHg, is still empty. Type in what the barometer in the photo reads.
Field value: 30.4 inHg
